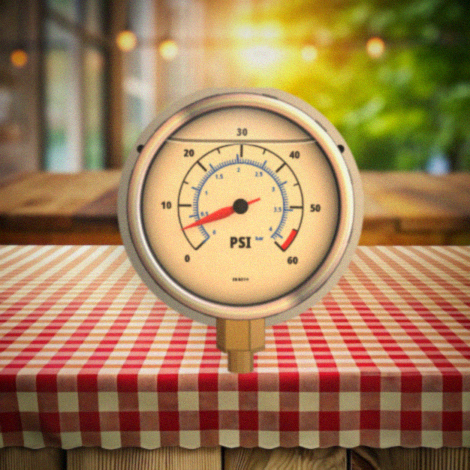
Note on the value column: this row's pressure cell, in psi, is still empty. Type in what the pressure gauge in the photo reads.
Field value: 5 psi
